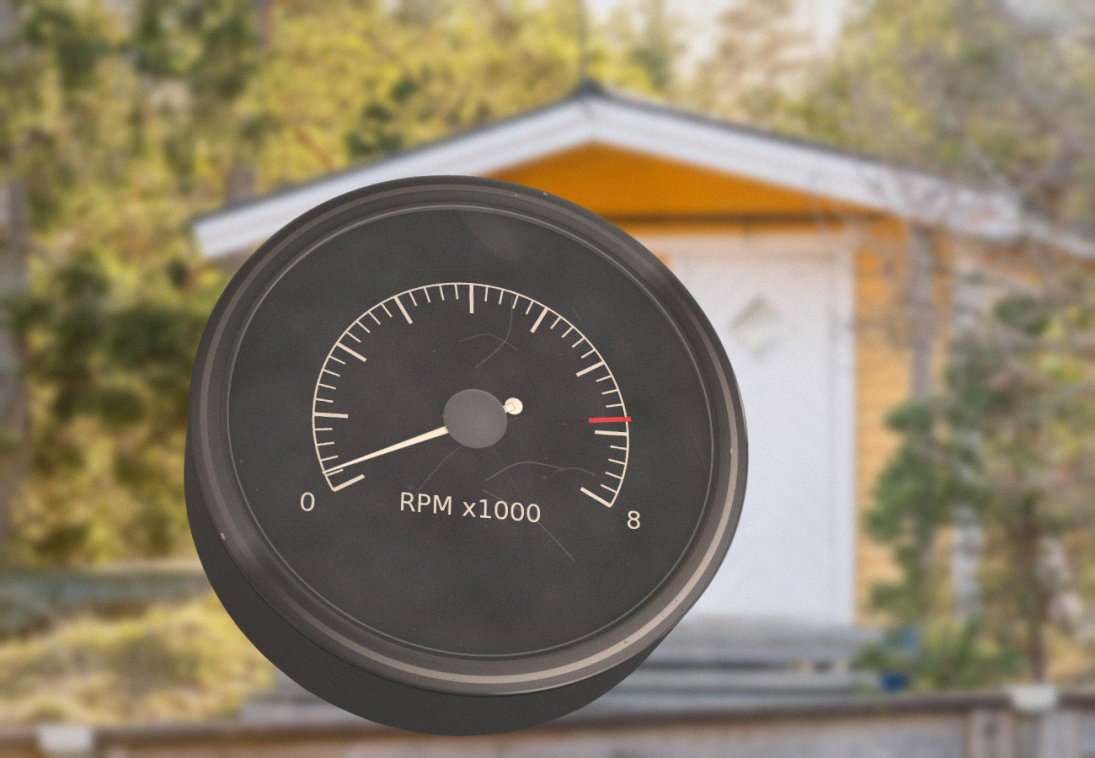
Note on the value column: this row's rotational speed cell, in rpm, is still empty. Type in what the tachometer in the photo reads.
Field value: 200 rpm
